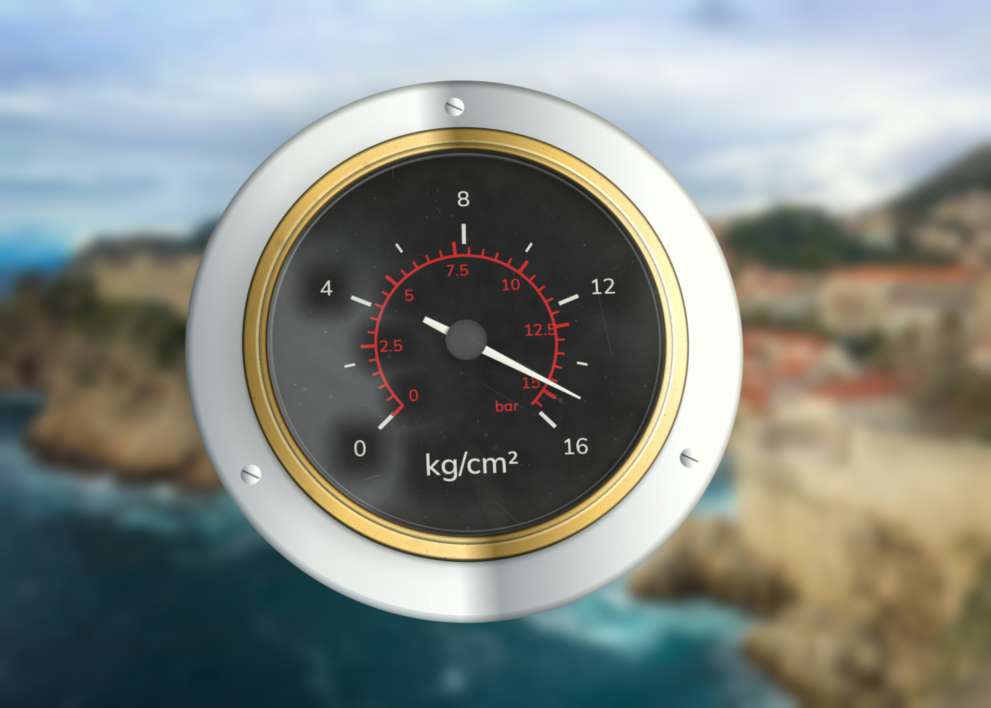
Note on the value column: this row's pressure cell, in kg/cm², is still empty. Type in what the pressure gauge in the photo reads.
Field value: 15 kg/cm²
